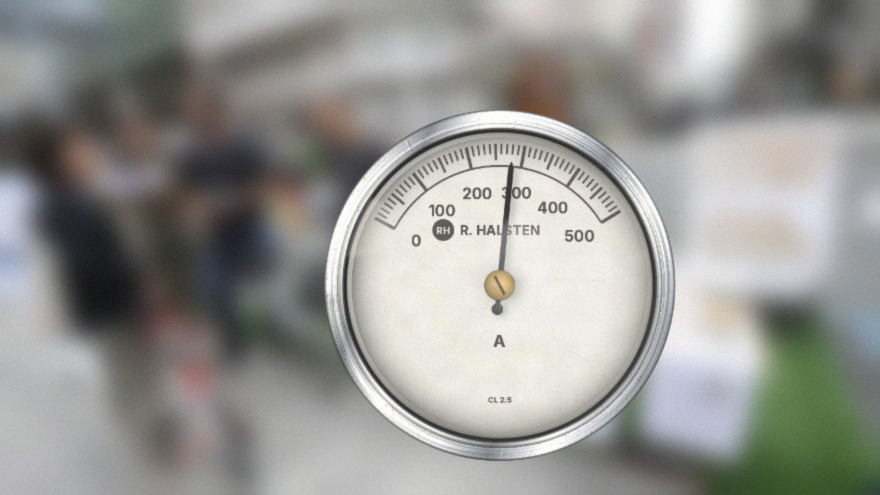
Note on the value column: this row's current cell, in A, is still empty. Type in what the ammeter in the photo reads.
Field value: 280 A
